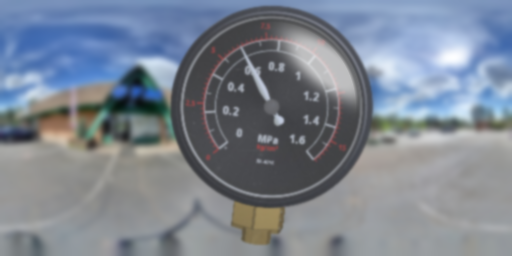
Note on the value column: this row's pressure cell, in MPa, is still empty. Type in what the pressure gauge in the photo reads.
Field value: 0.6 MPa
